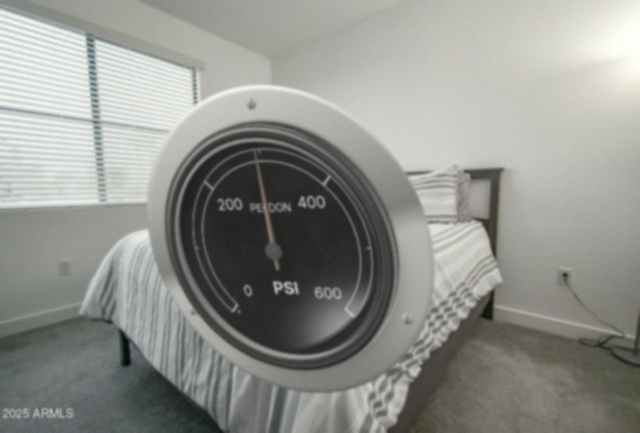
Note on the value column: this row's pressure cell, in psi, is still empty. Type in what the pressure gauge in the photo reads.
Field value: 300 psi
